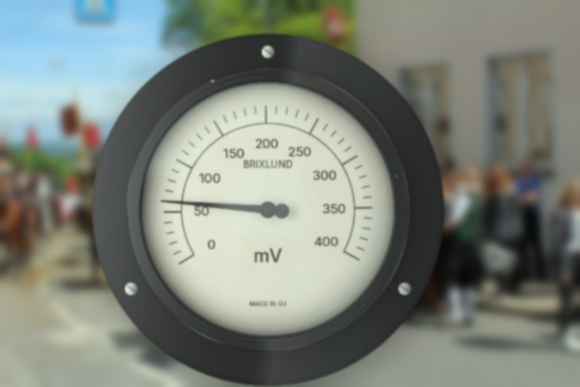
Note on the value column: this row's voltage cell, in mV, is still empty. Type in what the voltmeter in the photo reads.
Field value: 60 mV
